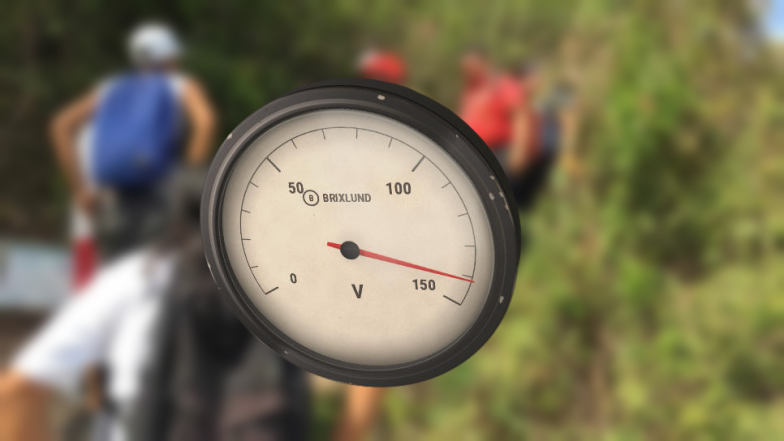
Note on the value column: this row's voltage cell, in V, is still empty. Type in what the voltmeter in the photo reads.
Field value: 140 V
